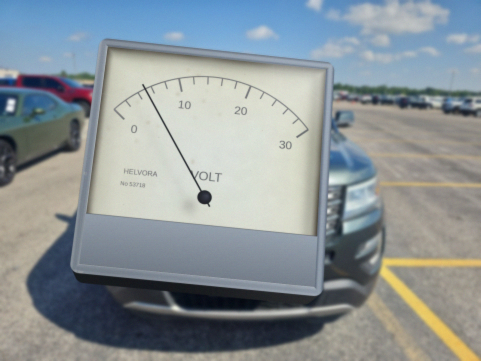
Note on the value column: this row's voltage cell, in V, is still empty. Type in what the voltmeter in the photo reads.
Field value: 5 V
